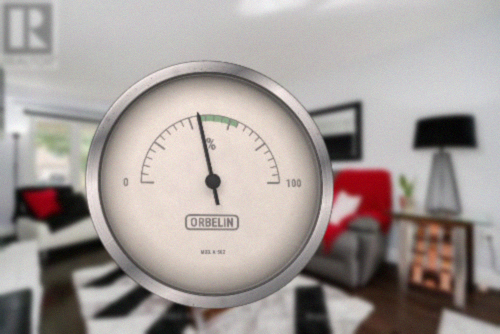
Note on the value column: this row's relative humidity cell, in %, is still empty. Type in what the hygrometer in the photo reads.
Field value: 44 %
